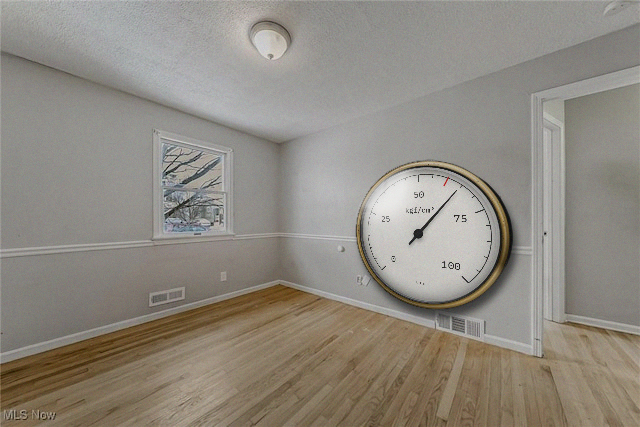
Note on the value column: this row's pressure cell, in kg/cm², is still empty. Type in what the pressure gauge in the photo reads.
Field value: 65 kg/cm²
